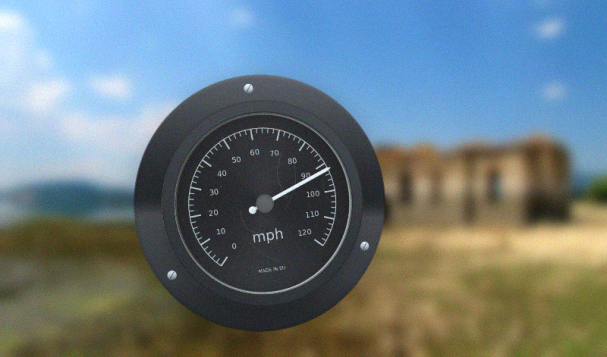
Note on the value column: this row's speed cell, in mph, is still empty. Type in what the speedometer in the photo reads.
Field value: 92 mph
